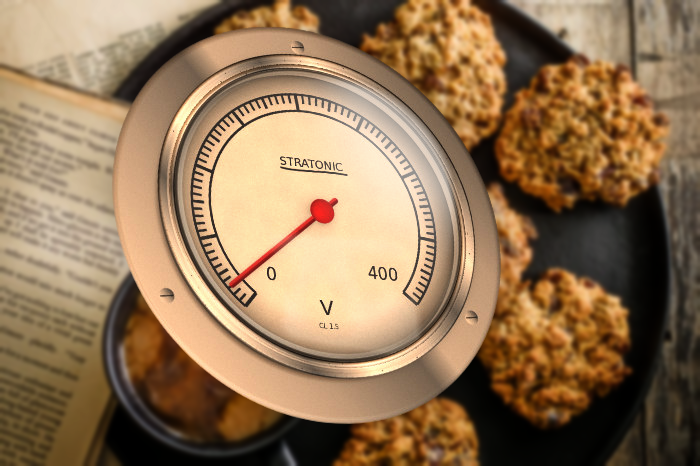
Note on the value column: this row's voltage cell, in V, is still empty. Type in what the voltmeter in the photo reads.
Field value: 15 V
